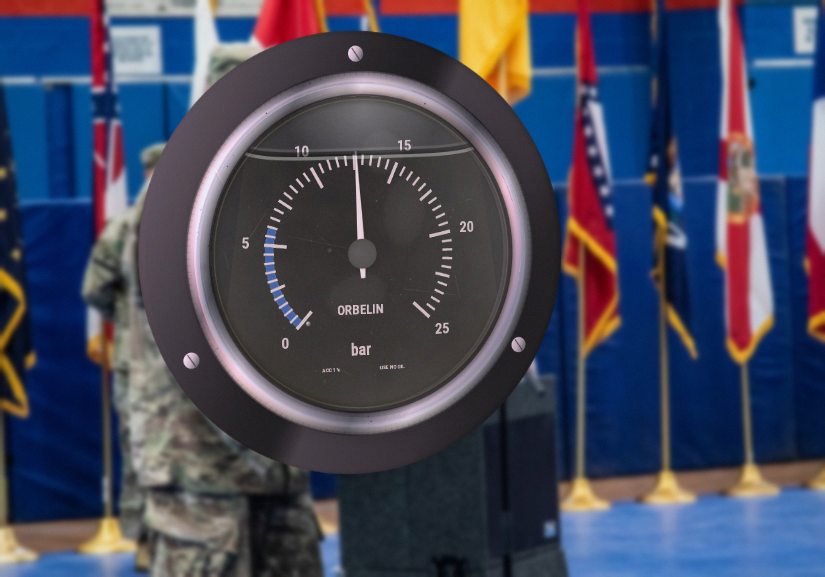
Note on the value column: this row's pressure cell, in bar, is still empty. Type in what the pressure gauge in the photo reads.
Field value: 12.5 bar
